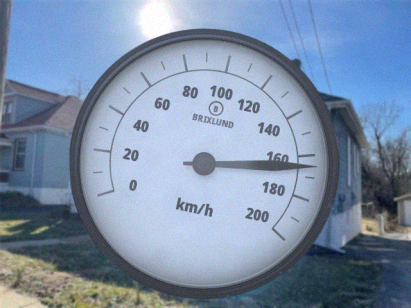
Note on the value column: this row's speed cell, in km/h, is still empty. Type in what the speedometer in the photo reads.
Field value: 165 km/h
